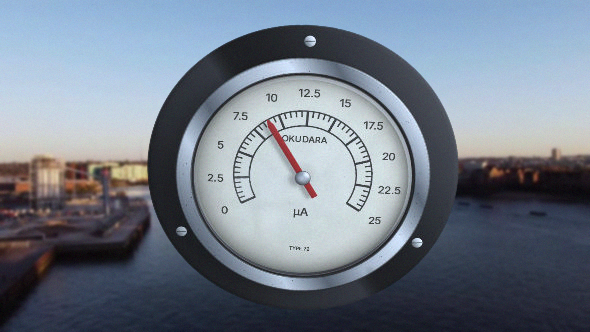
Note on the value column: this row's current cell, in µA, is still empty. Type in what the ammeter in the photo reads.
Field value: 9 µA
